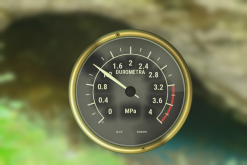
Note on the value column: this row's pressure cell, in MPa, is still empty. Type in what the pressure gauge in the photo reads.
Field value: 1.2 MPa
